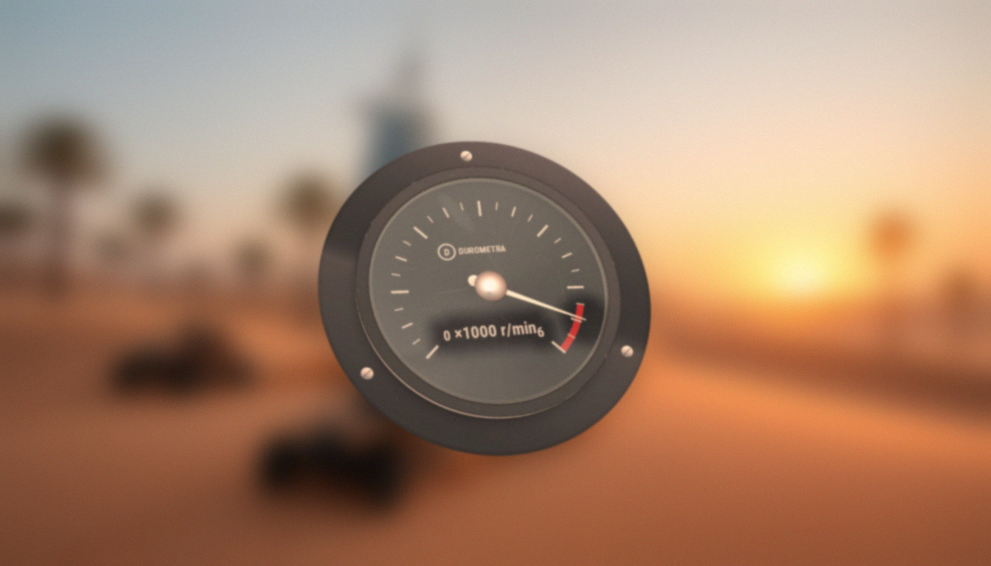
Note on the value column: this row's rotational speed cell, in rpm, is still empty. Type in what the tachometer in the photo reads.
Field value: 5500 rpm
